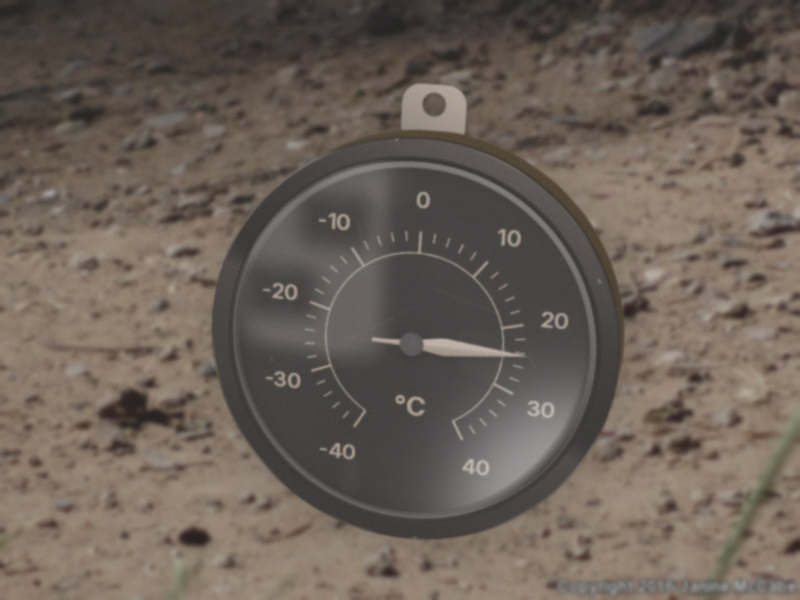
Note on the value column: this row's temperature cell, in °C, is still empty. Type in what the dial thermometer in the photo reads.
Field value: 24 °C
